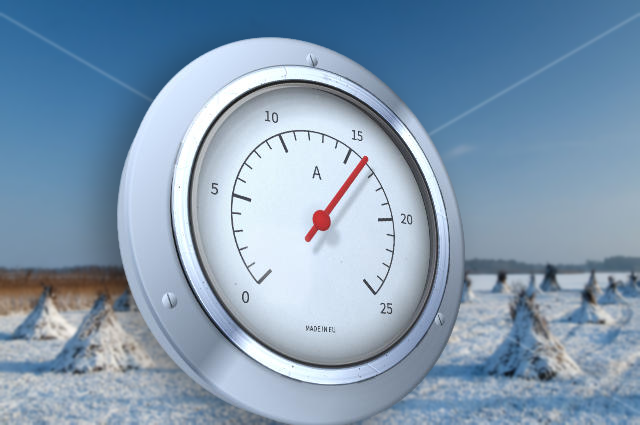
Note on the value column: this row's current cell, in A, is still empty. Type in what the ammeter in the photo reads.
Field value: 16 A
